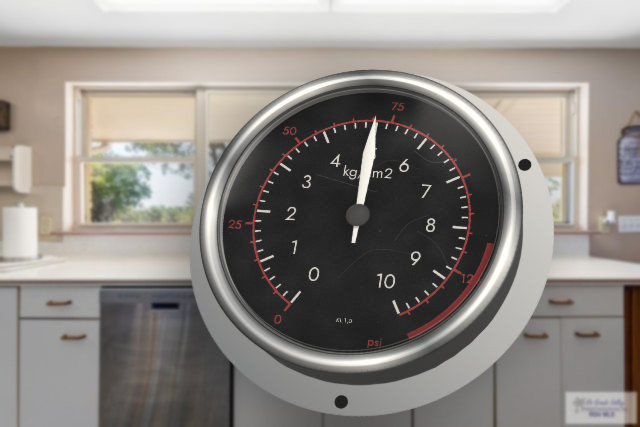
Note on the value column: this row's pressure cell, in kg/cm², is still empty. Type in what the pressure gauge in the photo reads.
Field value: 5 kg/cm²
